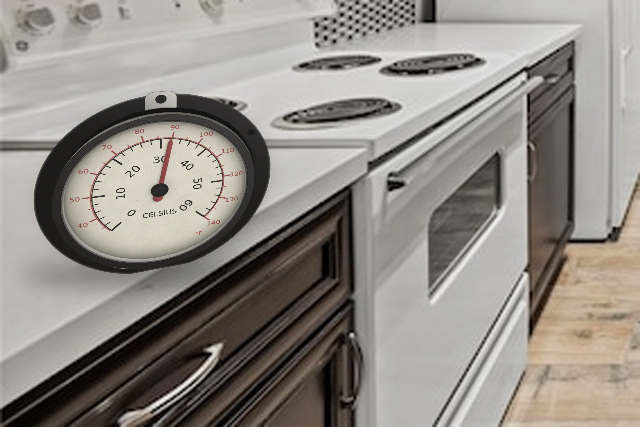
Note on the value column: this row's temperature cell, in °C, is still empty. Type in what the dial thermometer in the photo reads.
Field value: 32 °C
